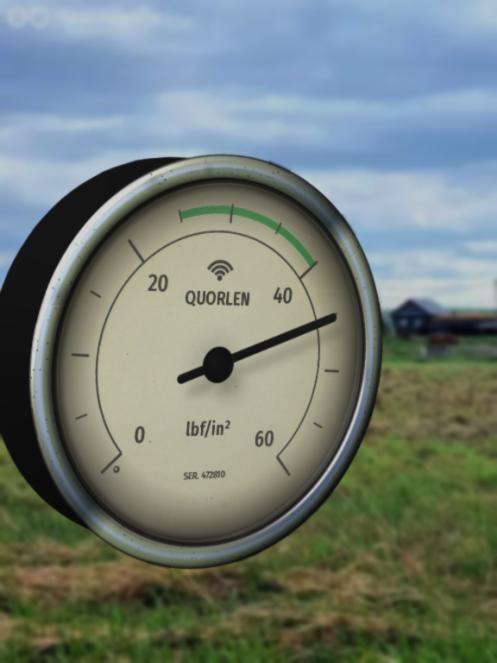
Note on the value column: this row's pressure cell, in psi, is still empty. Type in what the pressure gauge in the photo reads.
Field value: 45 psi
